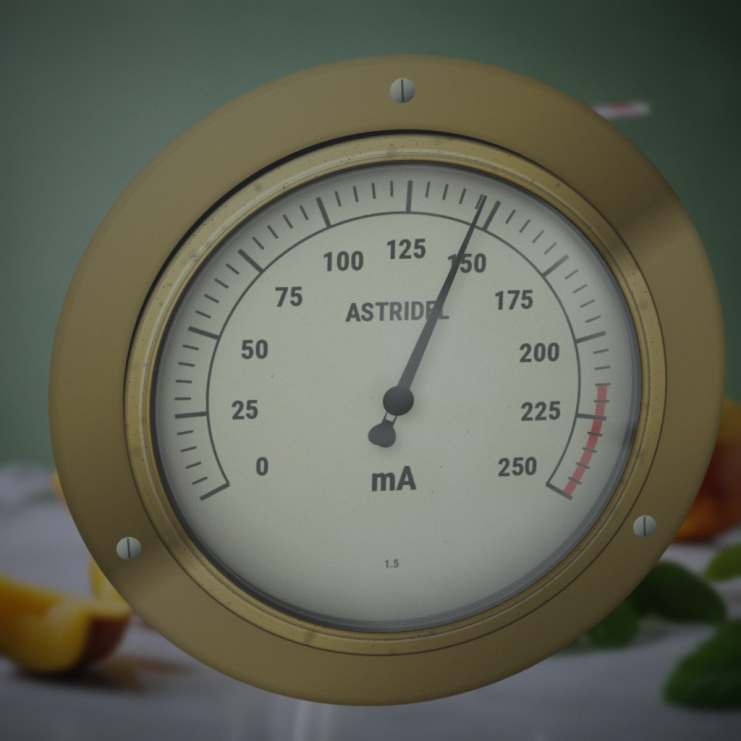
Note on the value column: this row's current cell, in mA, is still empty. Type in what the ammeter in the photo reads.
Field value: 145 mA
